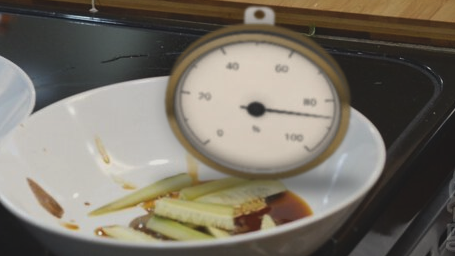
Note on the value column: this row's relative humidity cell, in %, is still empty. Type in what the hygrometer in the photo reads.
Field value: 85 %
